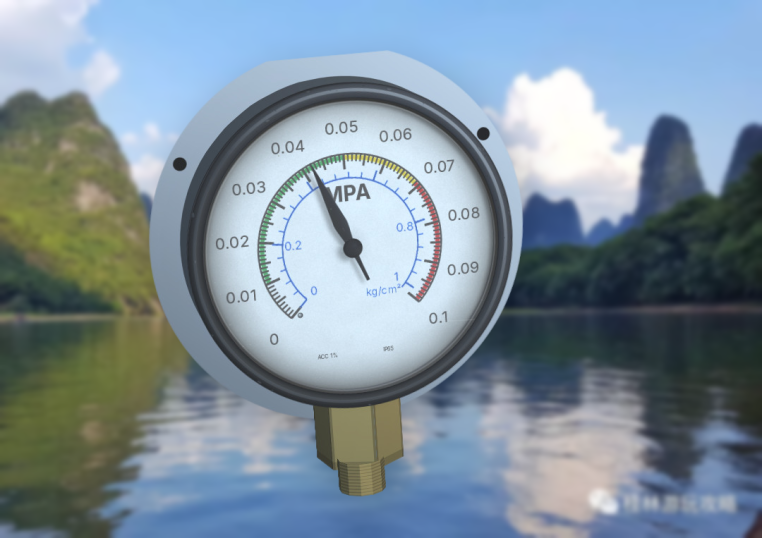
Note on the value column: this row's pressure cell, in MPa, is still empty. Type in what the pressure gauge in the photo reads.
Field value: 0.042 MPa
